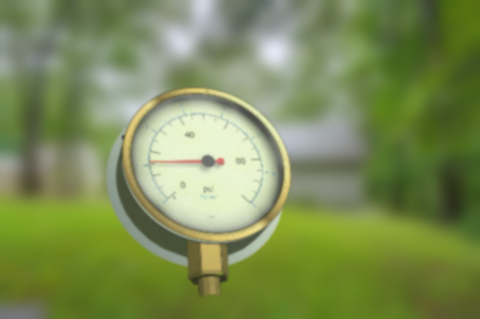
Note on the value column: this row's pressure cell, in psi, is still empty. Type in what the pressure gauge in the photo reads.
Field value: 15 psi
